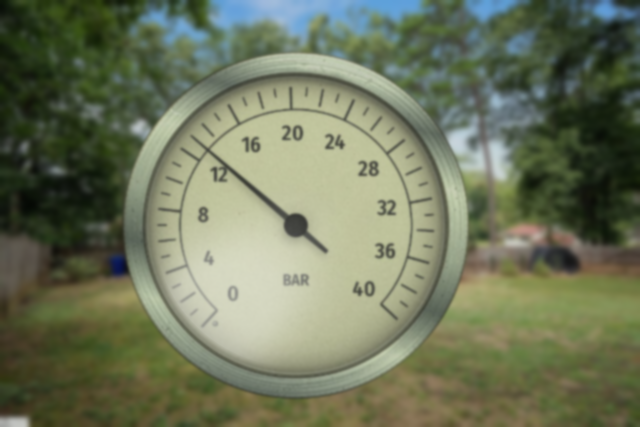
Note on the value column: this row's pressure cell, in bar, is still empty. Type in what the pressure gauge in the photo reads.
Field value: 13 bar
